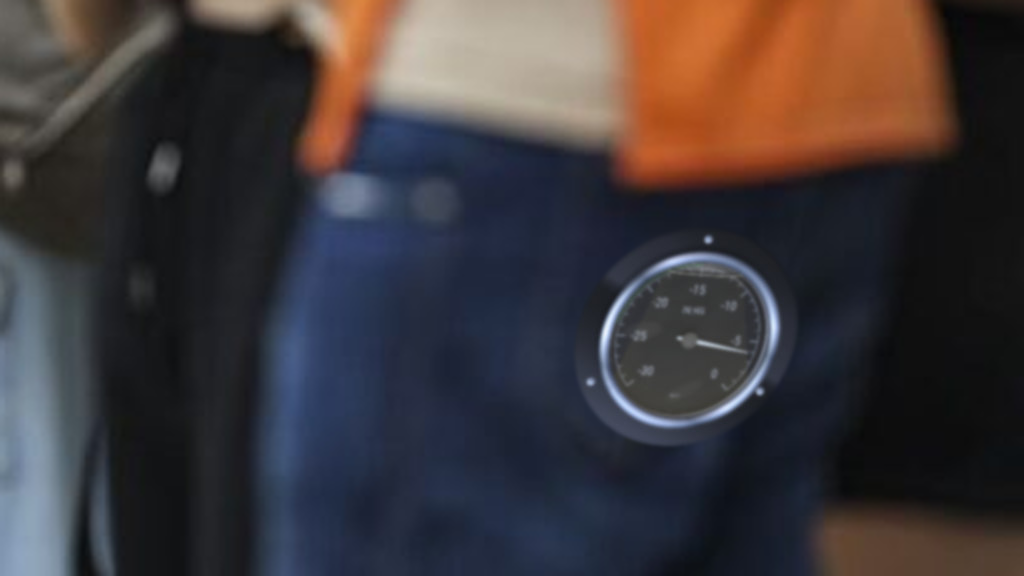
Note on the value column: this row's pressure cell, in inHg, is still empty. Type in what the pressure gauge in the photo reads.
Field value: -4 inHg
